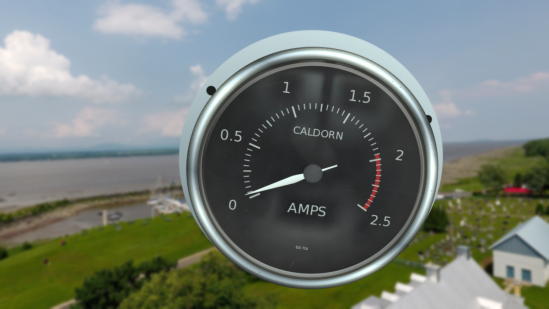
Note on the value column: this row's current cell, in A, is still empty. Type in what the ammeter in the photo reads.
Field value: 0.05 A
